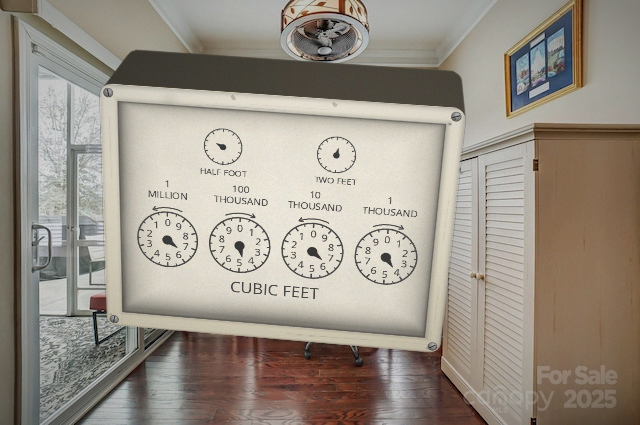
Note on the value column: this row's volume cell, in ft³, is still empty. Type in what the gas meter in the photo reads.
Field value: 646400 ft³
